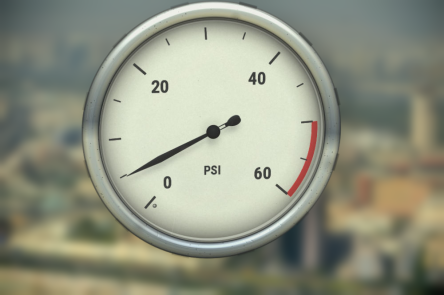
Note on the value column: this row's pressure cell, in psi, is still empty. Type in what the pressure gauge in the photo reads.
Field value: 5 psi
